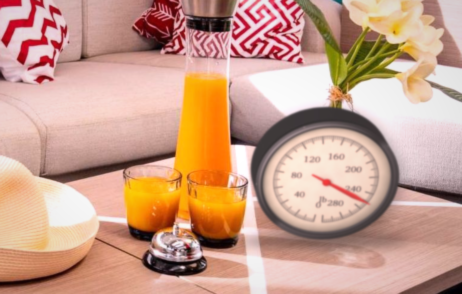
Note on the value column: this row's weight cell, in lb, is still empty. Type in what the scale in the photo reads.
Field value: 250 lb
